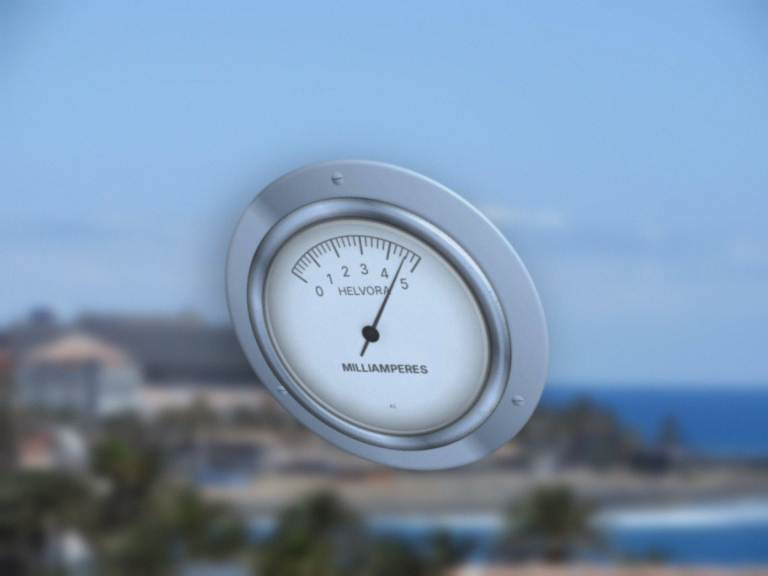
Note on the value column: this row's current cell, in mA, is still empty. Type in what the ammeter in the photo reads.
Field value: 4.6 mA
